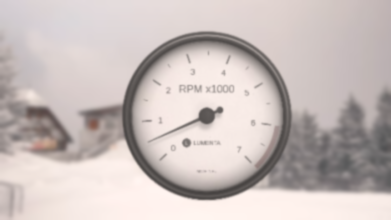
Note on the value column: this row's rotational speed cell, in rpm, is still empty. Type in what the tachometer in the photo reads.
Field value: 500 rpm
